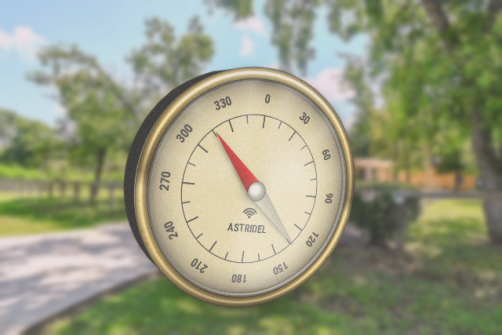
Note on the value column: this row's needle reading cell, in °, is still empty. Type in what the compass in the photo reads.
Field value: 315 °
